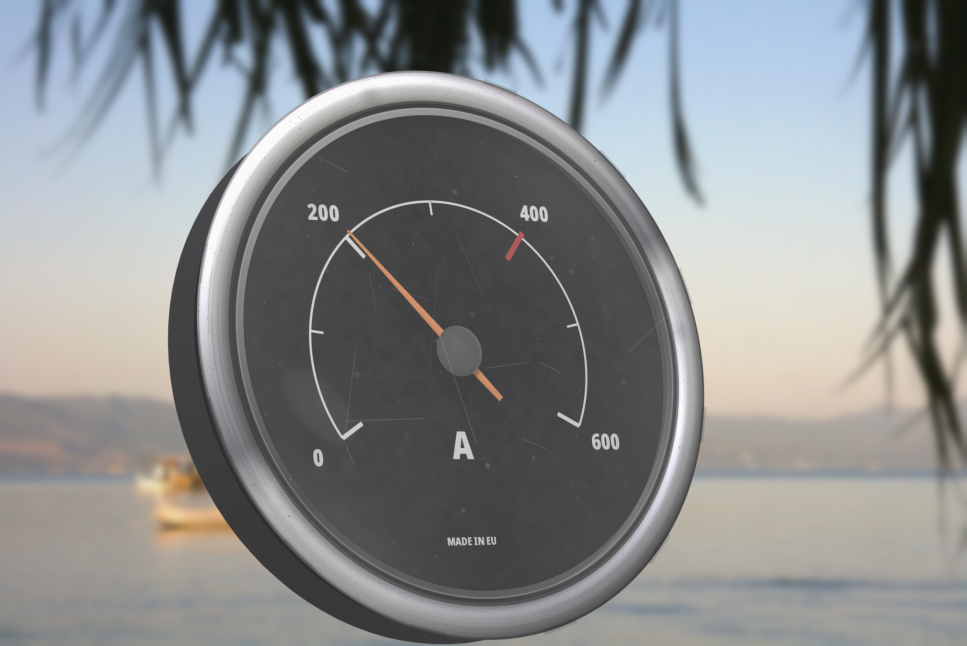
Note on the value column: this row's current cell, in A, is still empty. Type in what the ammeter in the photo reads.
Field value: 200 A
